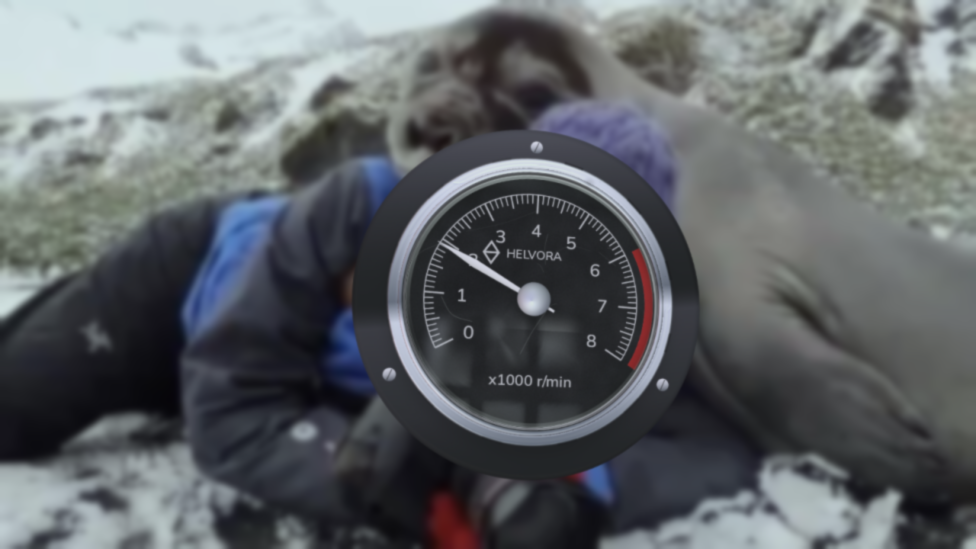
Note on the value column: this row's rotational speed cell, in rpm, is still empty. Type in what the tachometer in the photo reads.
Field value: 1900 rpm
